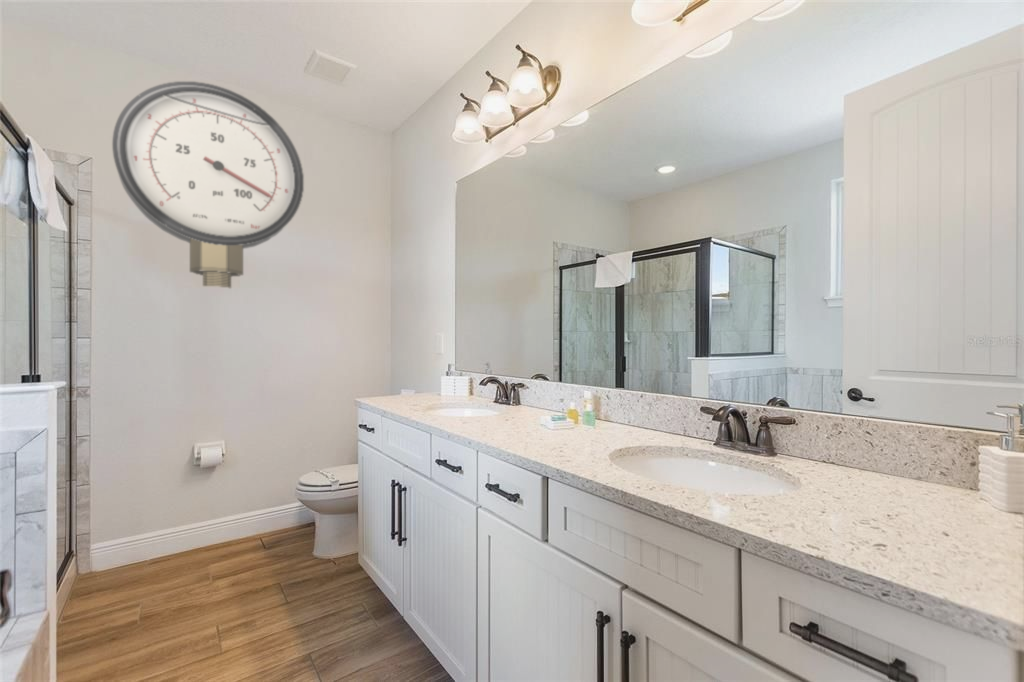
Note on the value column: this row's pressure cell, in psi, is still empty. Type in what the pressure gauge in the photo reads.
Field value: 92.5 psi
